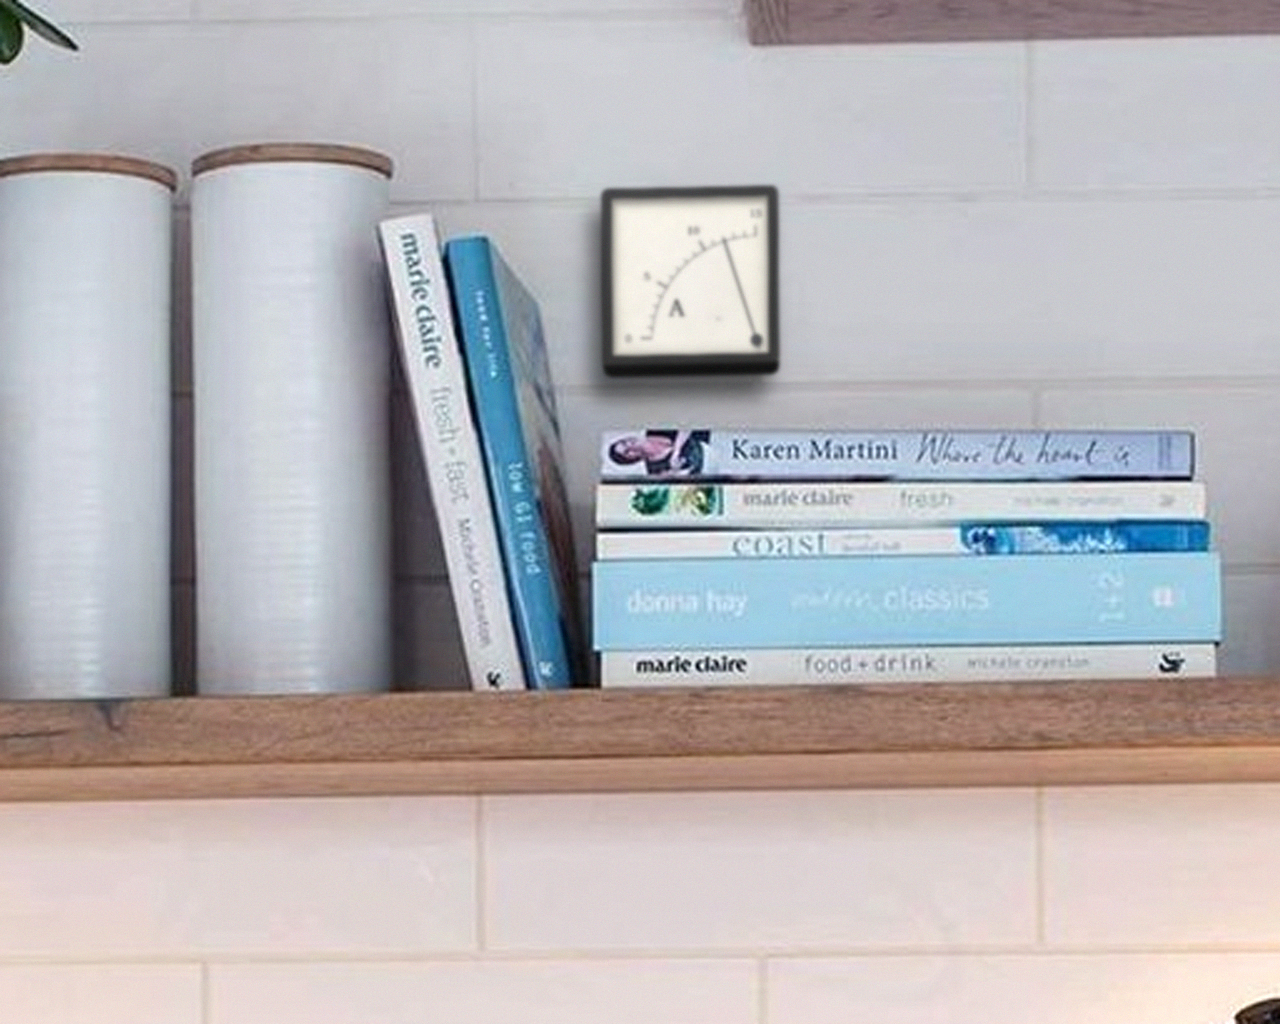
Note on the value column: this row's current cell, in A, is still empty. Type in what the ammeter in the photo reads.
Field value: 12 A
